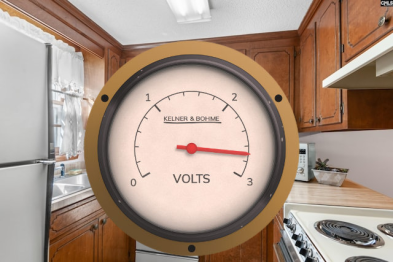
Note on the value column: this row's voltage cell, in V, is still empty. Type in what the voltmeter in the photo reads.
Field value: 2.7 V
